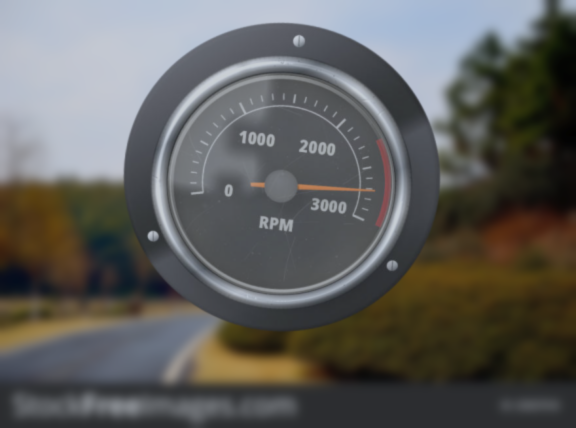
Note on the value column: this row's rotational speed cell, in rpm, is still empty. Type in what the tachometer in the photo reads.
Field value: 2700 rpm
